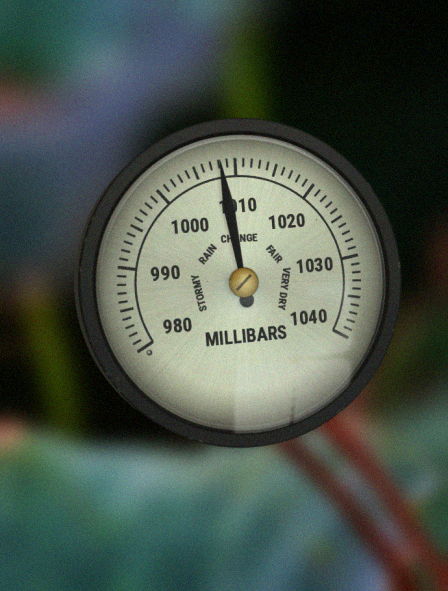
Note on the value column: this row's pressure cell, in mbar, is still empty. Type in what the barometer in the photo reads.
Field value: 1008 mbar
